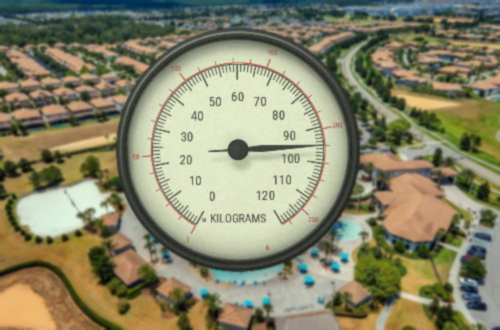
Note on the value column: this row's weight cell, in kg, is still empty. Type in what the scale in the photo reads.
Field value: 95 kg
